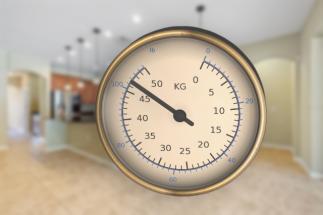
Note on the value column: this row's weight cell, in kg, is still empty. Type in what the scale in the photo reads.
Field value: 47 kg
